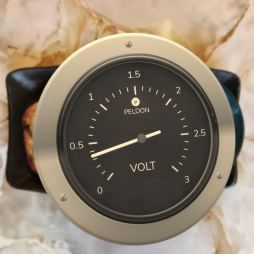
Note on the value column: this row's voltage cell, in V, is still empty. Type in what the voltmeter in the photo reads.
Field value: 0.35 V
